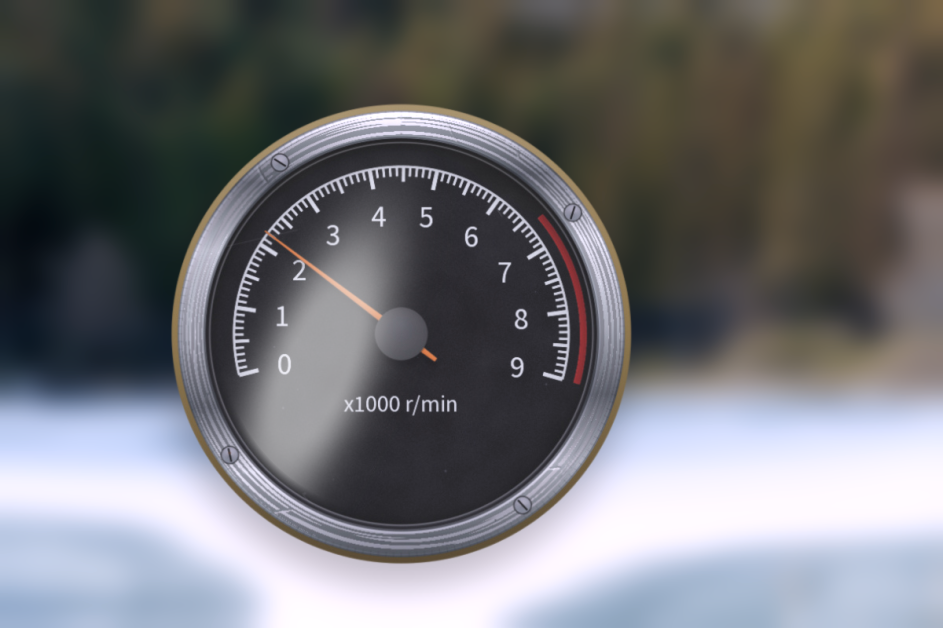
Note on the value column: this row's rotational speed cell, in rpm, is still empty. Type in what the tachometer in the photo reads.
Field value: 2200 rpm
